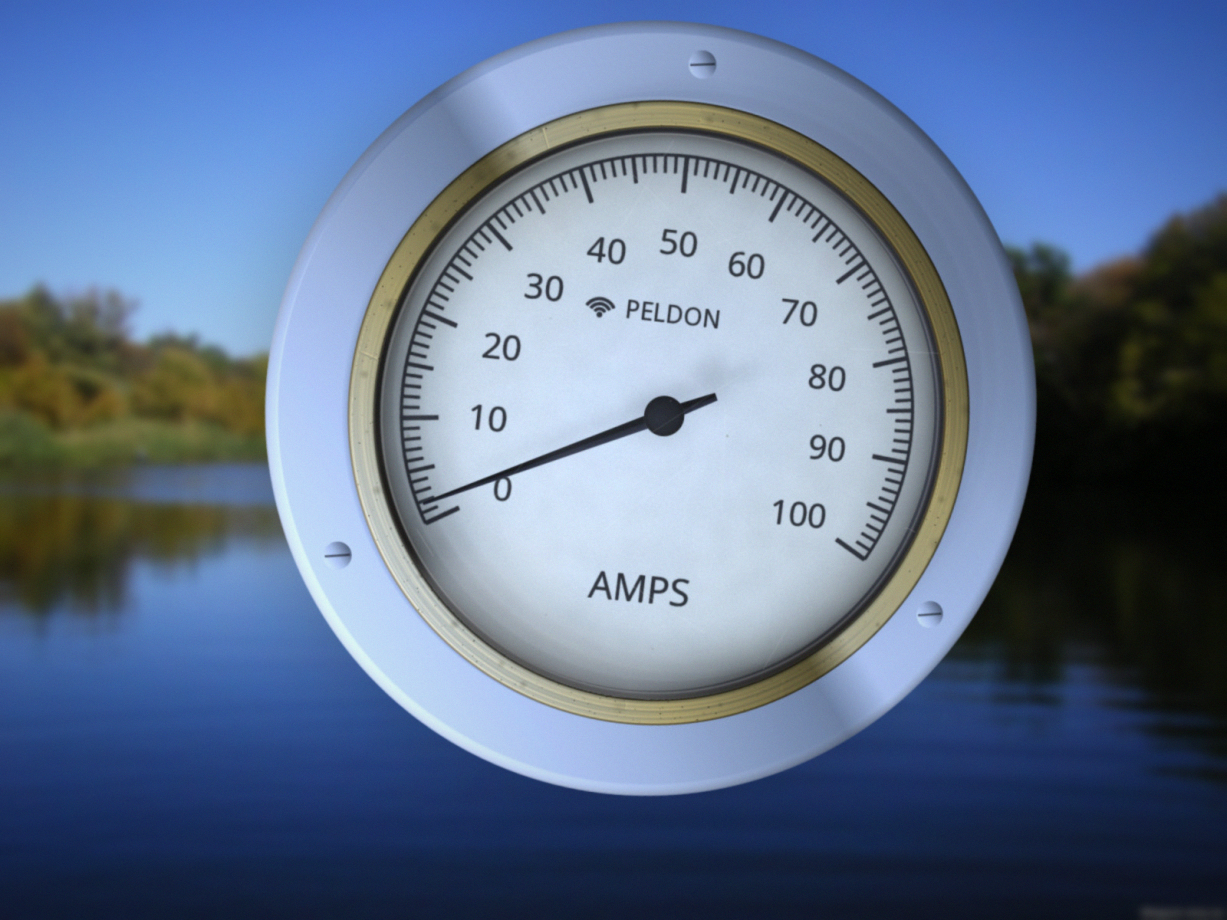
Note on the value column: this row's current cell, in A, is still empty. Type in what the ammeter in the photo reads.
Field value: 2 A
